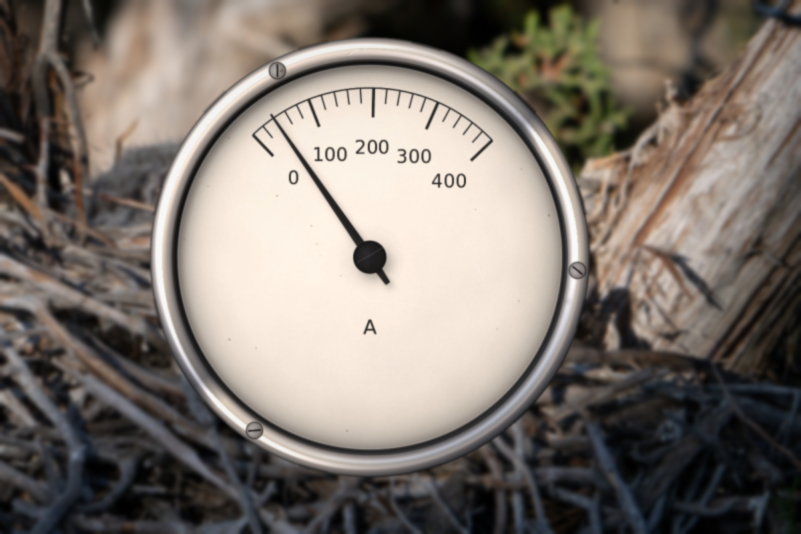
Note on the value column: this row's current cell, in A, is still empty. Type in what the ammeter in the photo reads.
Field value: 40 A
